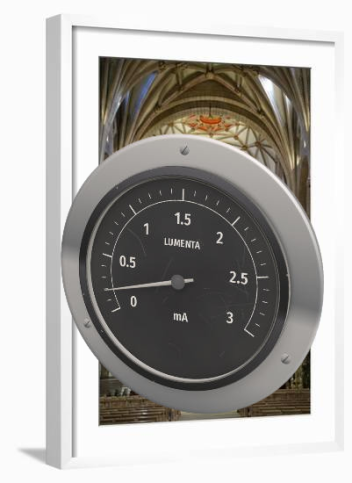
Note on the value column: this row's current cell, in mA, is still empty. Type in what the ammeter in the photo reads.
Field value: 0.2 mA
